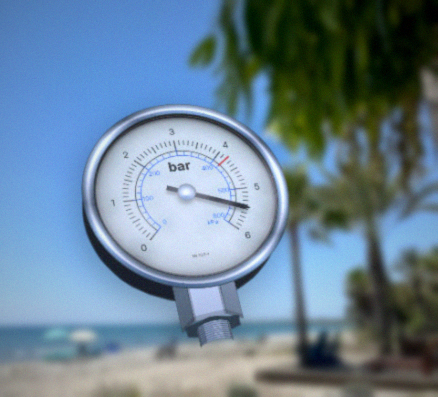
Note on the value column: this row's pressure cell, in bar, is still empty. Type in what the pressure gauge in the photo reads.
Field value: 5.5 bar
